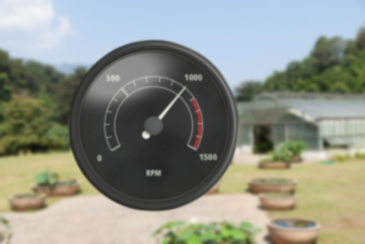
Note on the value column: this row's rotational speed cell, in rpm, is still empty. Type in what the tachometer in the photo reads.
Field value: 1000 rpm
